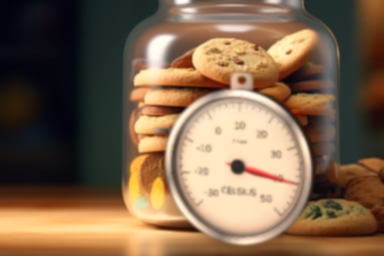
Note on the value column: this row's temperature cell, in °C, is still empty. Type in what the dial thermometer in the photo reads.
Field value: 40 °C
